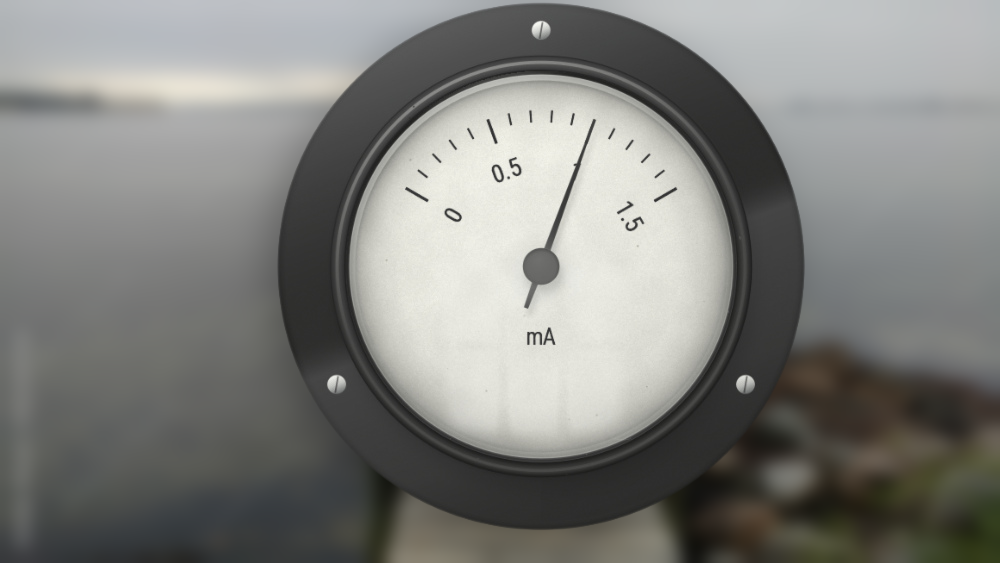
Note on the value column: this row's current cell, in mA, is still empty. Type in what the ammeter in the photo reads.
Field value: 1 mA
